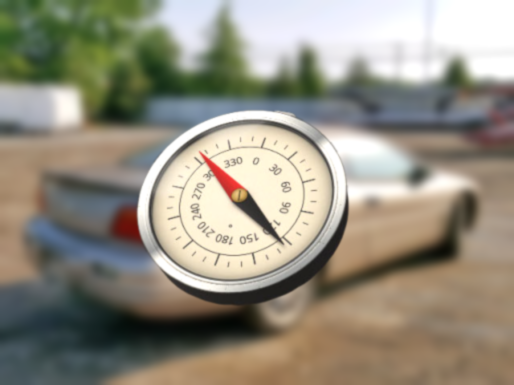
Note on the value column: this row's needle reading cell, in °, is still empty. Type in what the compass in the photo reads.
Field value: 305 °
